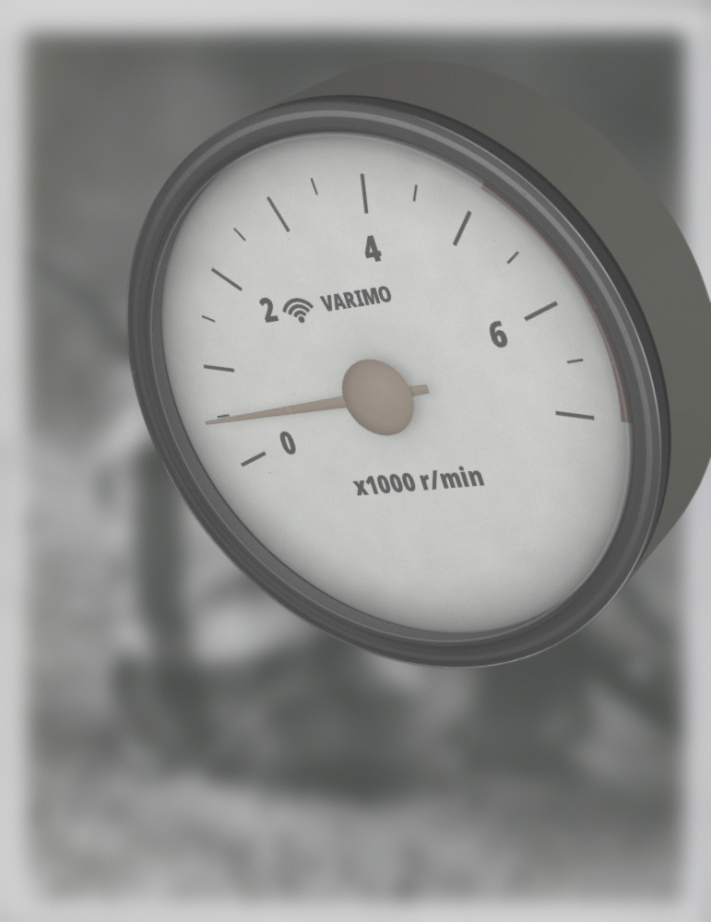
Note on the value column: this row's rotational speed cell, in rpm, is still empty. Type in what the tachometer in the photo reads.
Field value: 500 rpm
